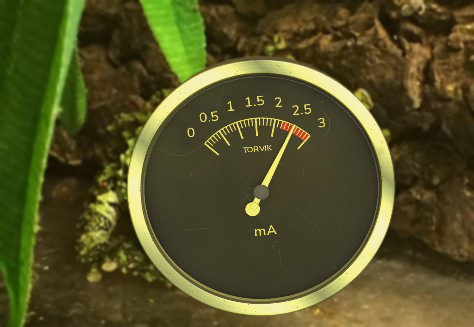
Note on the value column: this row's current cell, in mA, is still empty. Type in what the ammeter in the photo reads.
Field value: 2.5 mA
